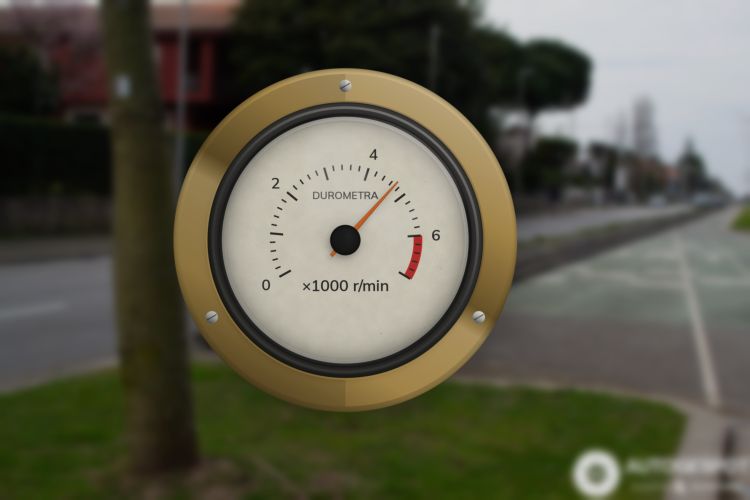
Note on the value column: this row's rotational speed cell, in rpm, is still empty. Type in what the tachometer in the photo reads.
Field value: 4700 rpm
